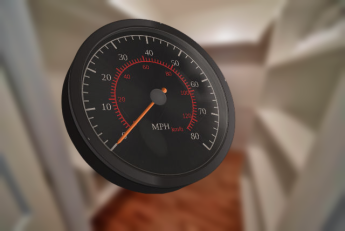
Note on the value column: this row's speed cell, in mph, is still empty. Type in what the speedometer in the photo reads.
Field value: 0 mph
